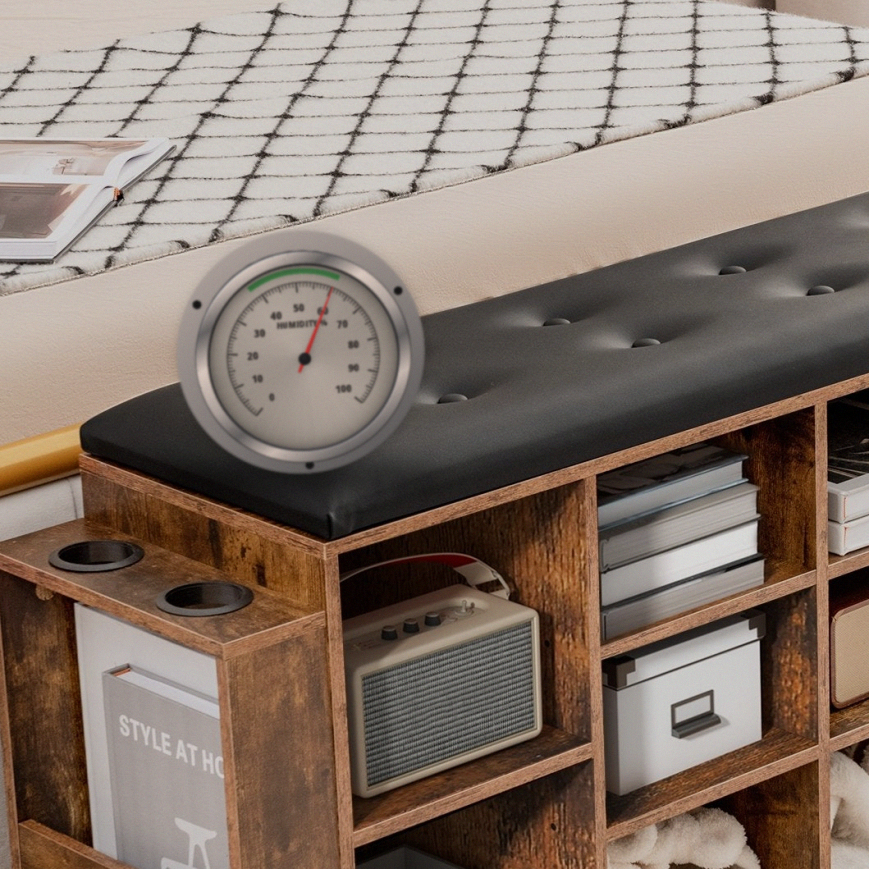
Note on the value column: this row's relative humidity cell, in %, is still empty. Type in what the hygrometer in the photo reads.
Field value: 60 %
